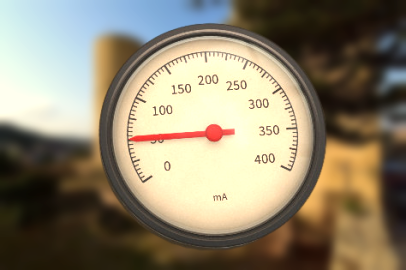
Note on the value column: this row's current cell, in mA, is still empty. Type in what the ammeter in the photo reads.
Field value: 50 mA
